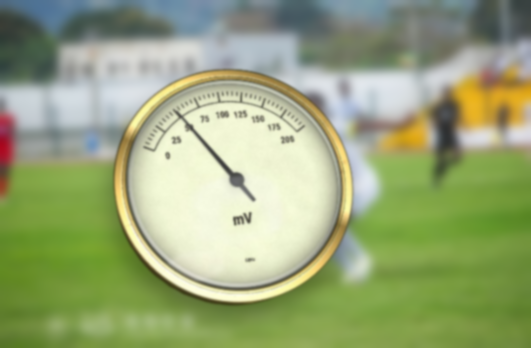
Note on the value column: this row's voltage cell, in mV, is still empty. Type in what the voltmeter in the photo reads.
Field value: 50 mV
